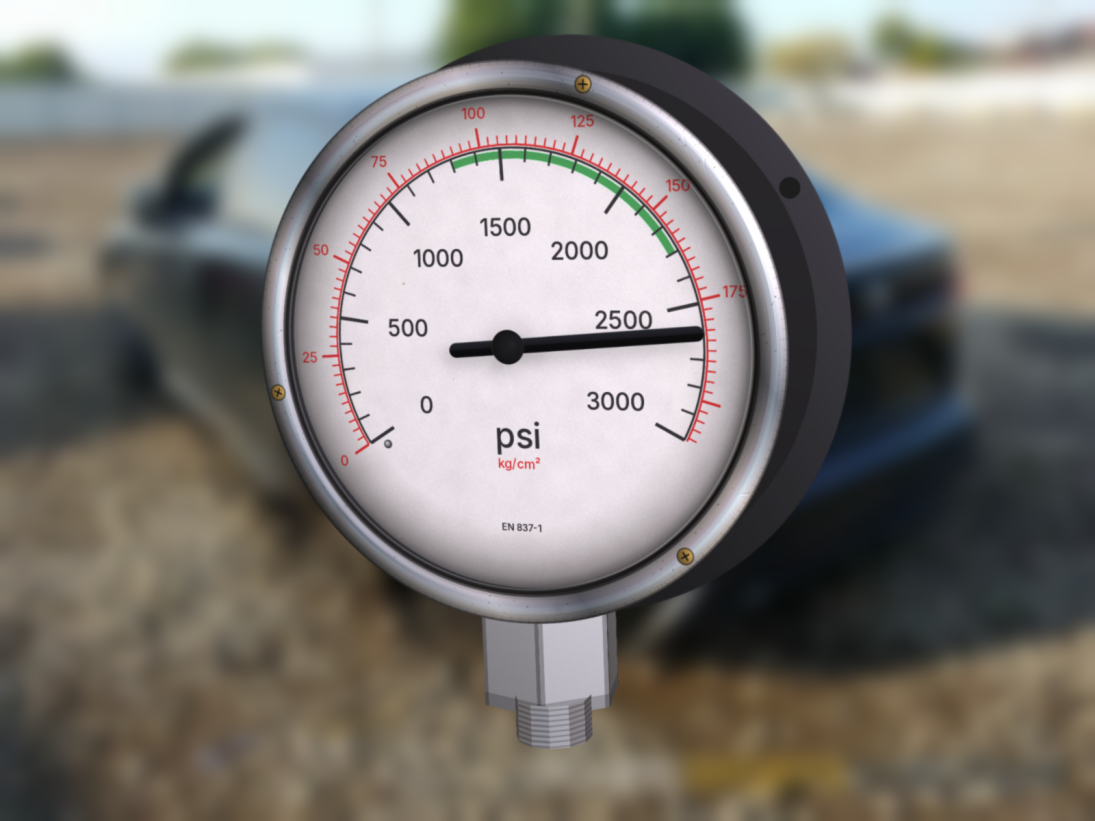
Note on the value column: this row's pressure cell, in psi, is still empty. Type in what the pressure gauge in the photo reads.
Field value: 2600 psi
